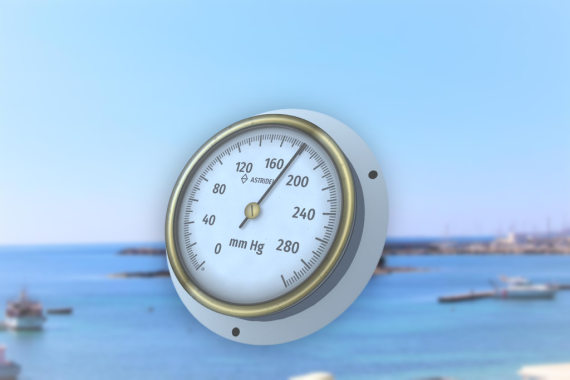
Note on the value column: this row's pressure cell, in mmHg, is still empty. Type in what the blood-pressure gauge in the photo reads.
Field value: 180 mmHg
